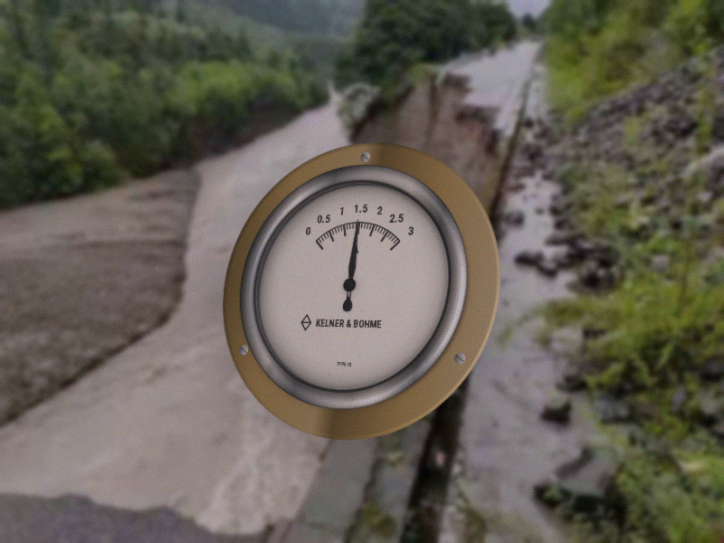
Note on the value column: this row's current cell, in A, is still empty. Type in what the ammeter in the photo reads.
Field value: 1.5 A
